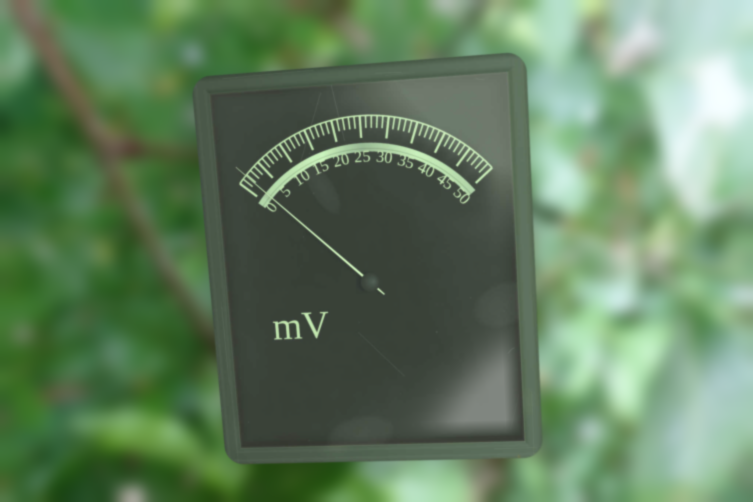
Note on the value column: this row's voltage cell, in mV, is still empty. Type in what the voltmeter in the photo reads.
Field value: 2 mV
